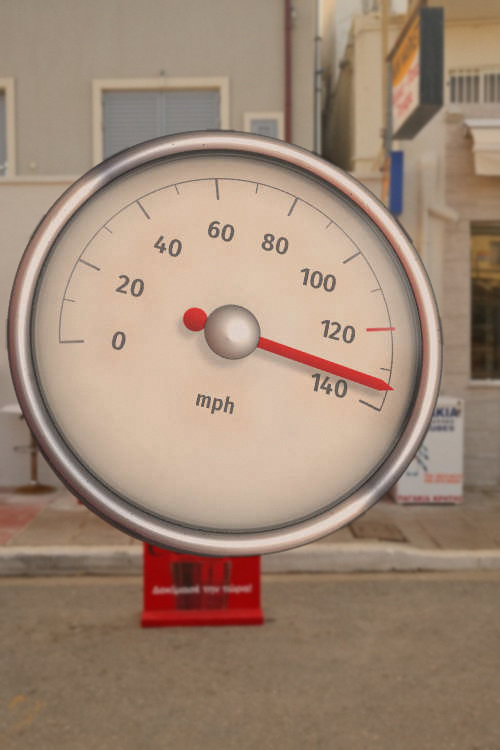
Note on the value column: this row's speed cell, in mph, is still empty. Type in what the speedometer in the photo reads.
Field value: 135 mph
